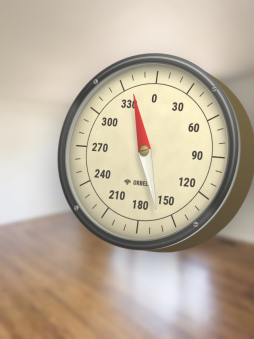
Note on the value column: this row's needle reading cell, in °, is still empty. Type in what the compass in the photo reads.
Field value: 340 °
